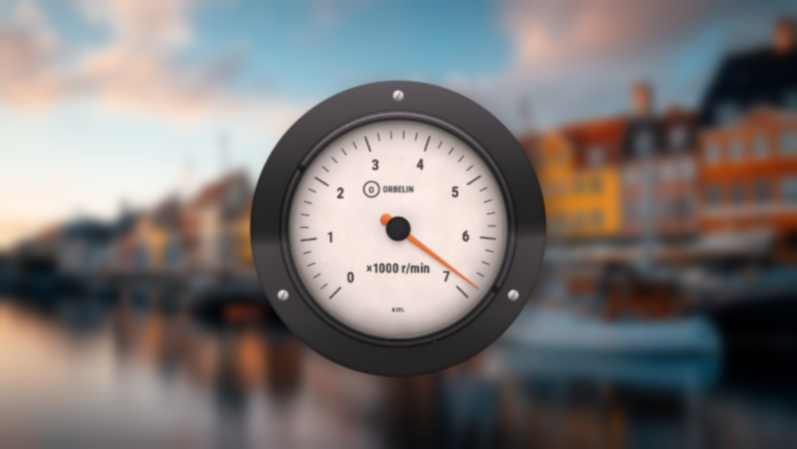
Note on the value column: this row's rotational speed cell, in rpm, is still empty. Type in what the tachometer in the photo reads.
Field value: 6800 rpm
